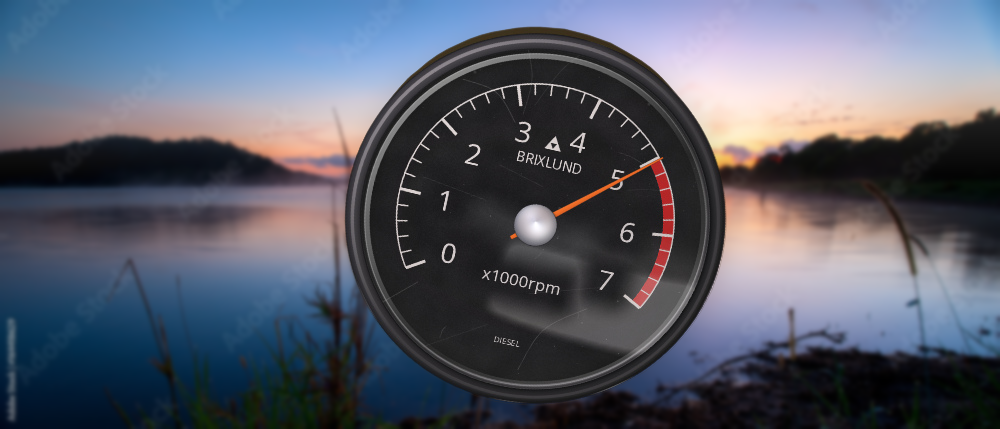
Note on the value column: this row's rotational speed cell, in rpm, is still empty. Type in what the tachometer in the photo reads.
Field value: 5000 rpm
